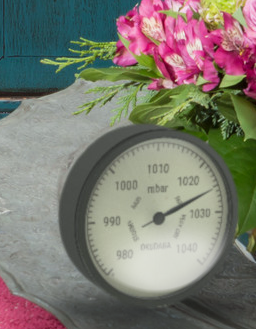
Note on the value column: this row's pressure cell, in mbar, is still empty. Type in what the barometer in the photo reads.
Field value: 1025 mbar
